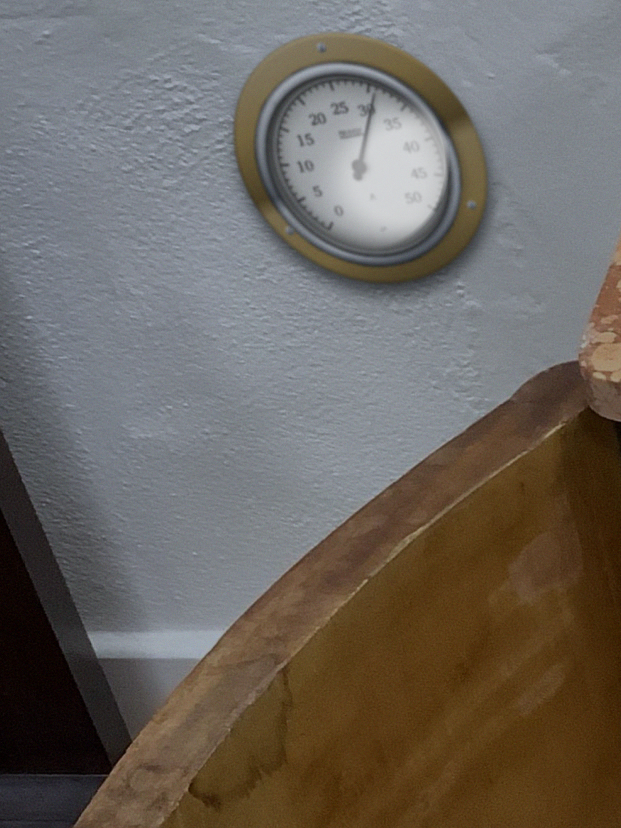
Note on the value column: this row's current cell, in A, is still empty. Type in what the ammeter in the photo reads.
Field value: 31 A
